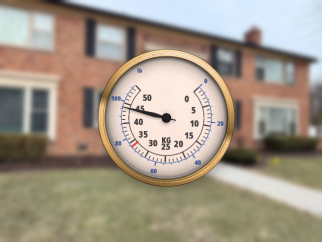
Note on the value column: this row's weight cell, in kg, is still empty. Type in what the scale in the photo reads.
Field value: 44 kg
